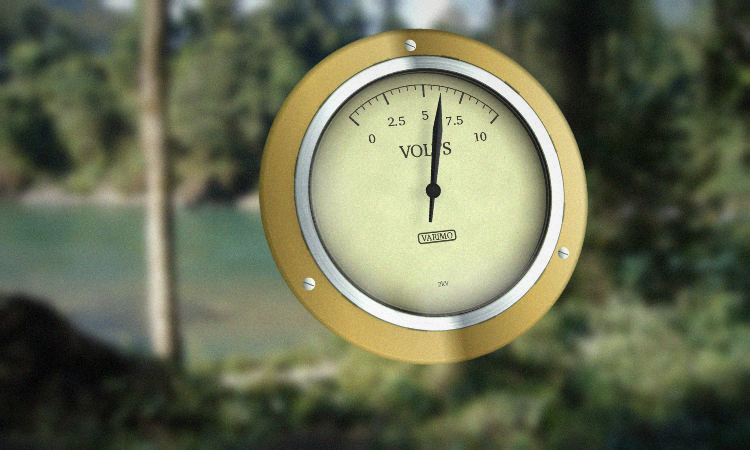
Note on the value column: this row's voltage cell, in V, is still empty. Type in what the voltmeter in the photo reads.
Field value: 6 V
